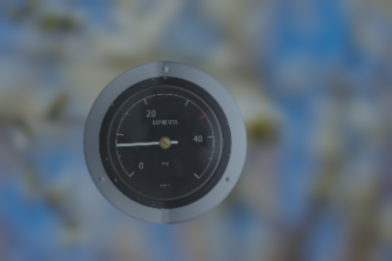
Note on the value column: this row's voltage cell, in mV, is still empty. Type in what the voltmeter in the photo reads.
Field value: 7.5 mV
